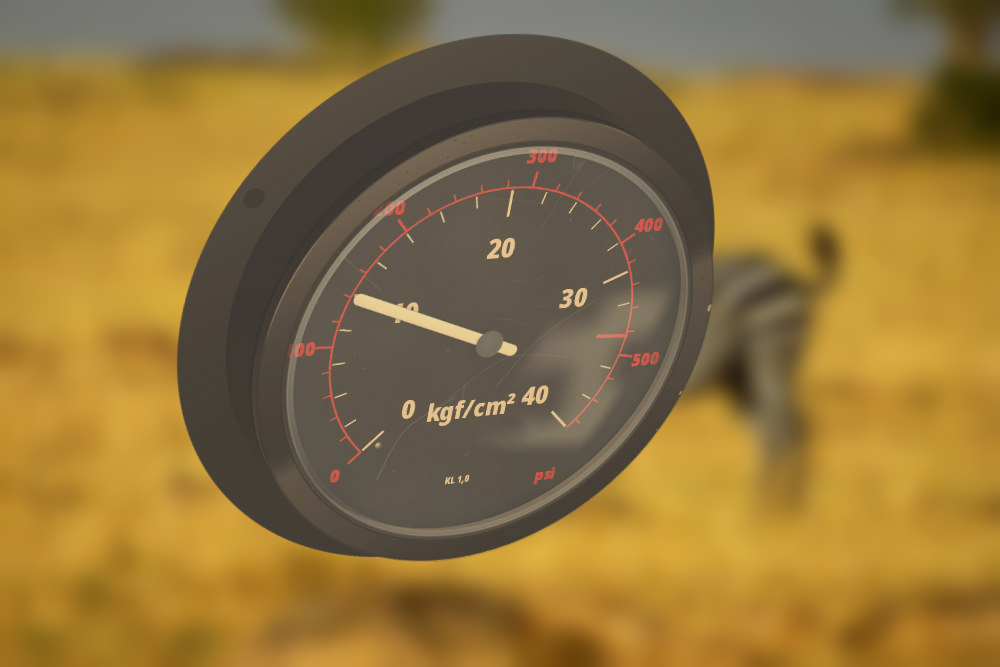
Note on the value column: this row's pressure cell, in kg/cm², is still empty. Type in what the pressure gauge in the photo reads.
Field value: 10 kg/cm²
